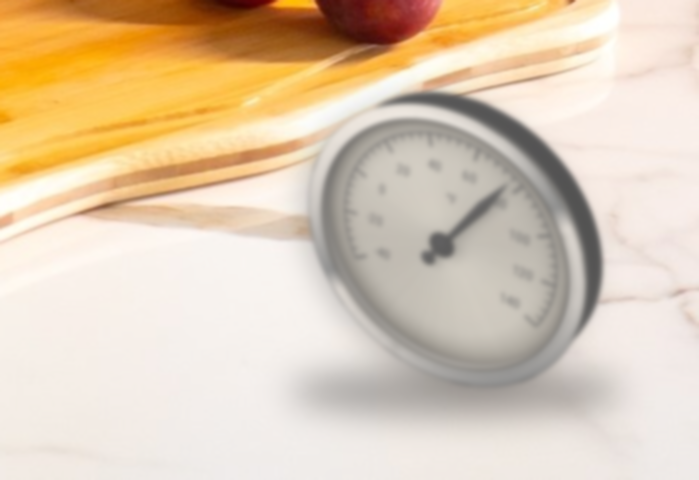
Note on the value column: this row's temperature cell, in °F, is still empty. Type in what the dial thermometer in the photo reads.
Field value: 76 °F
